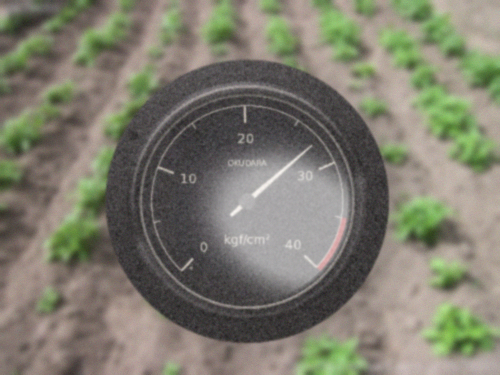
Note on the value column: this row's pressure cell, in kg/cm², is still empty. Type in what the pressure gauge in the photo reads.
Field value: 27.5 kg/cm²
